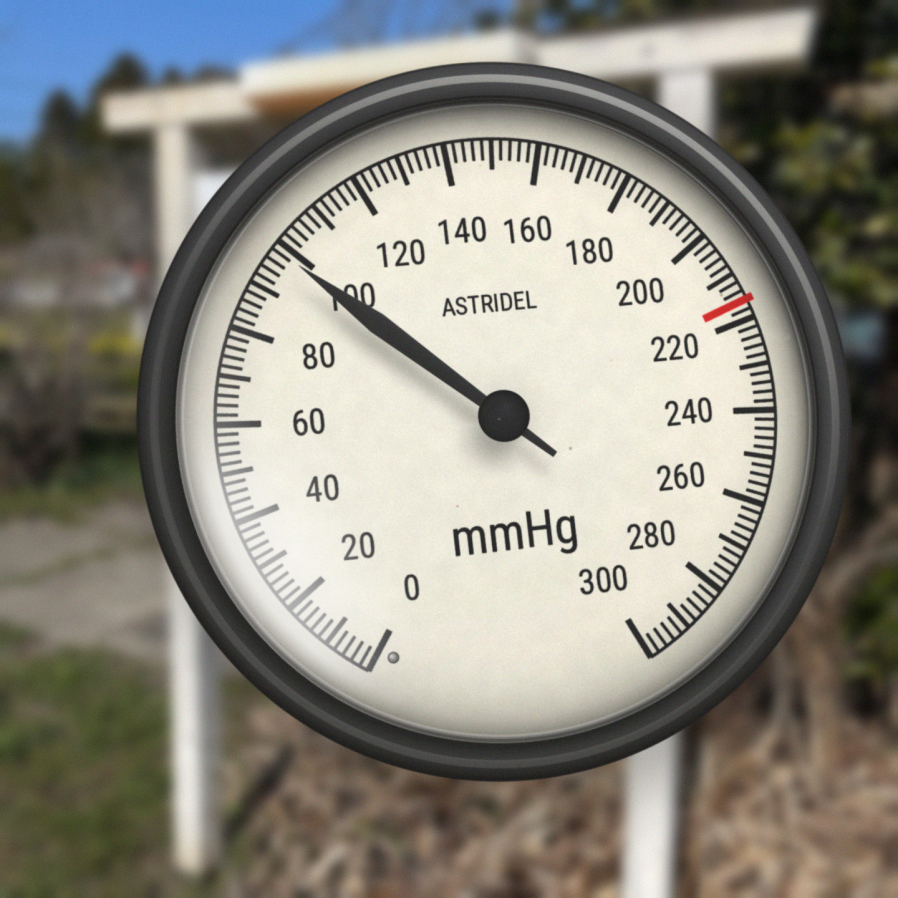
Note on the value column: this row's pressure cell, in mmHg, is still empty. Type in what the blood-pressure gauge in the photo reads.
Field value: 98 mmHg
